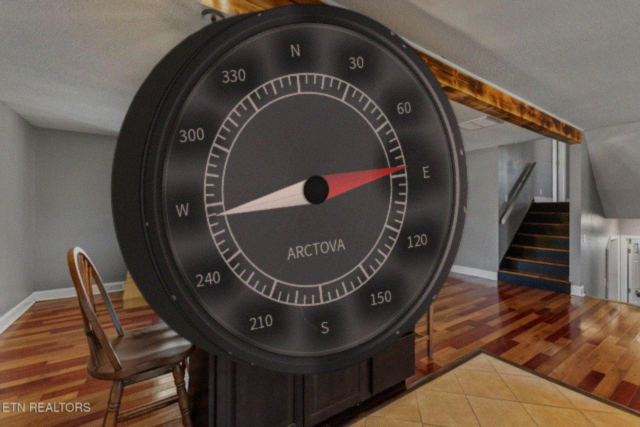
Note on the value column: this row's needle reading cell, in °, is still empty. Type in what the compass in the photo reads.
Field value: 85 °
